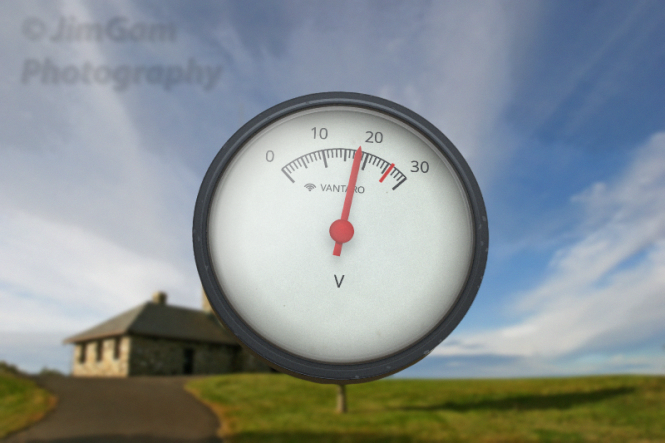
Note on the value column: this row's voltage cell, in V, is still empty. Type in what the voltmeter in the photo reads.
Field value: 18 V
